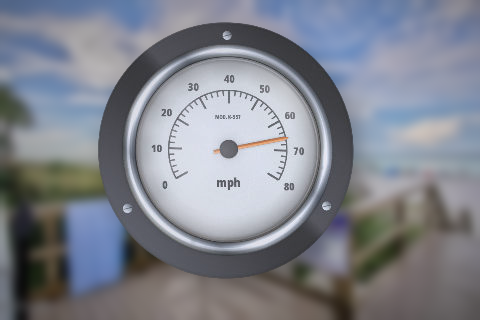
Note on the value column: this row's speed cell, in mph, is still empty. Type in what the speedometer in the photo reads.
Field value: 66 mph
